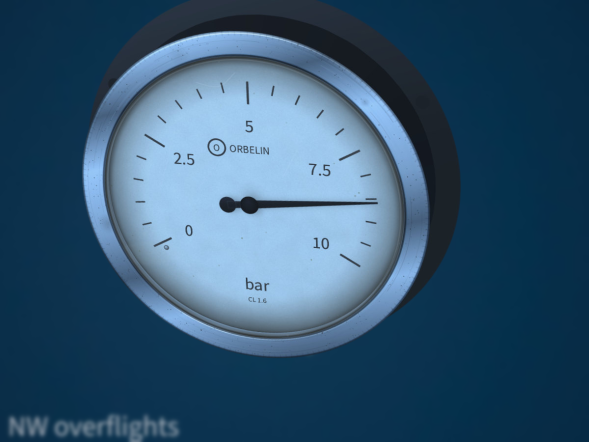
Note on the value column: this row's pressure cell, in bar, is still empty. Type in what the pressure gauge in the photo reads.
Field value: 8.5 bar
